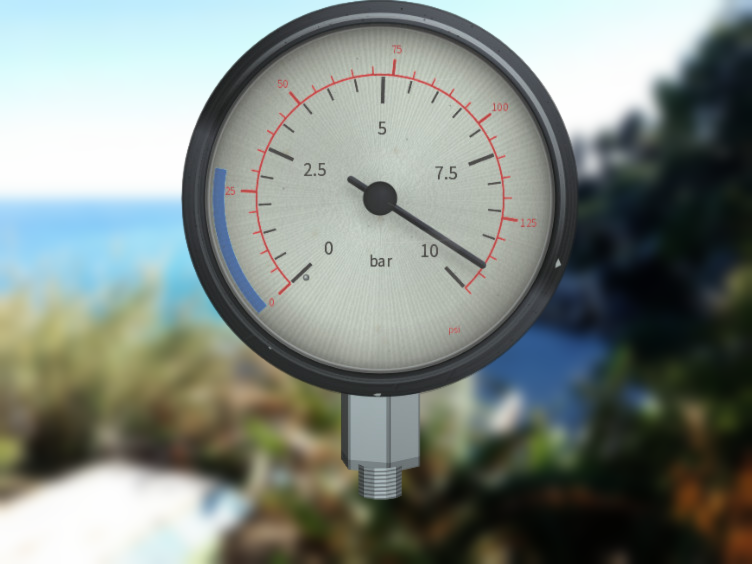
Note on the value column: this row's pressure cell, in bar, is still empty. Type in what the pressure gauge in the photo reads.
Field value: 9.5 bar
